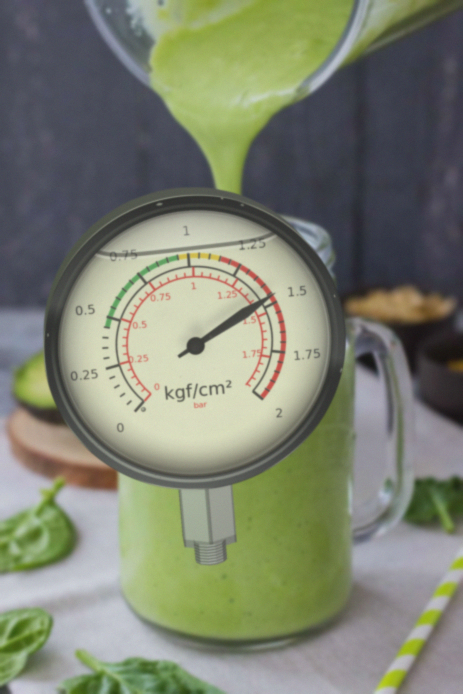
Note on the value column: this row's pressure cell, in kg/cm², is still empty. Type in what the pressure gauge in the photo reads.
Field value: 1.45 kg/cm²
